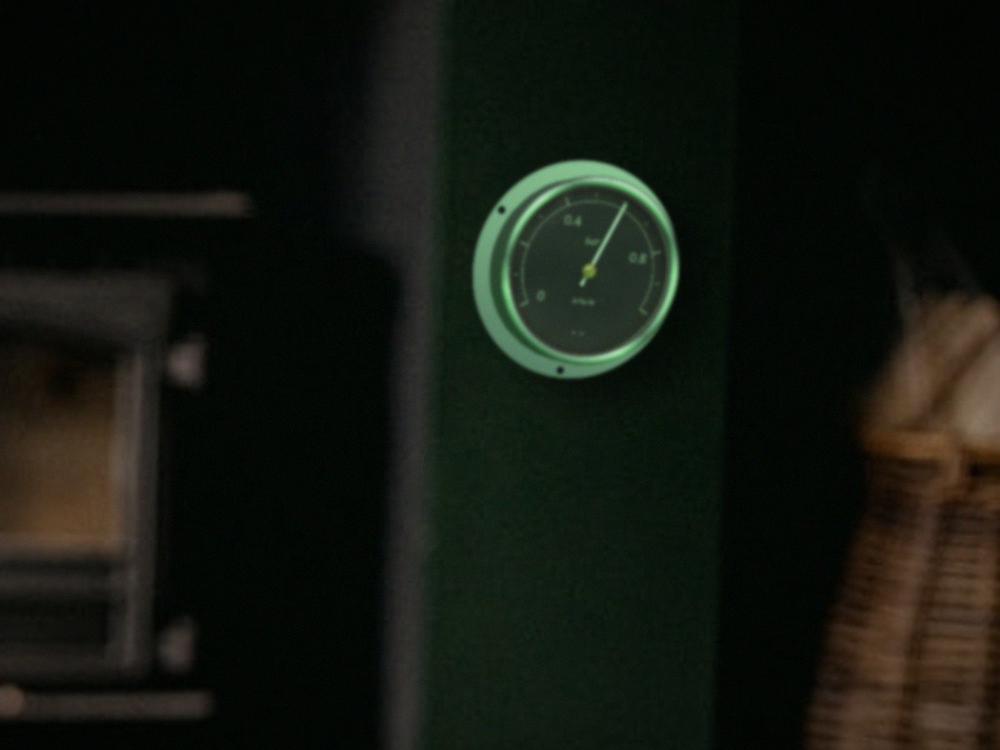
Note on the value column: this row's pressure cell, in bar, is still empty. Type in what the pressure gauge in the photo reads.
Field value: 0.6 bar
